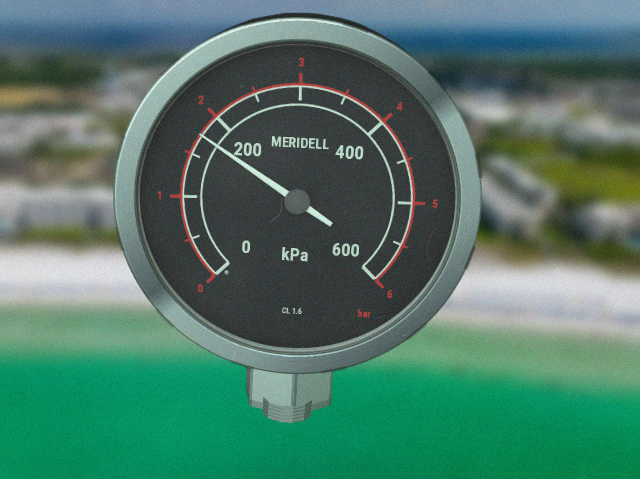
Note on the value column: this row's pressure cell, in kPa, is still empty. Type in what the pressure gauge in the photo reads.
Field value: 175 kPa
